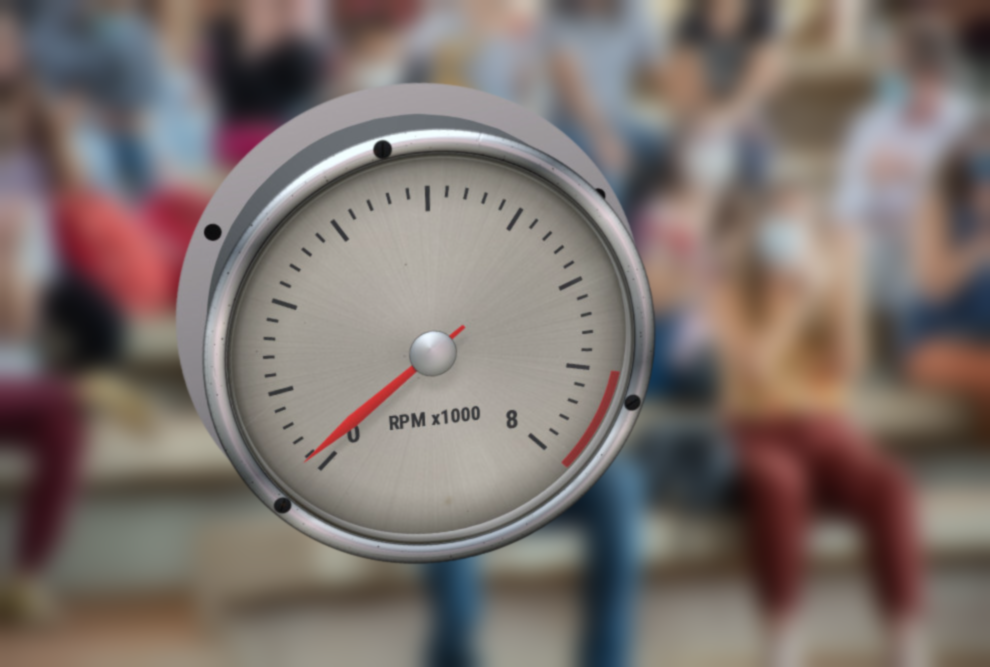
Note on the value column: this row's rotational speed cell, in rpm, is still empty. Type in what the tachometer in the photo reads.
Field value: 200 rpm
